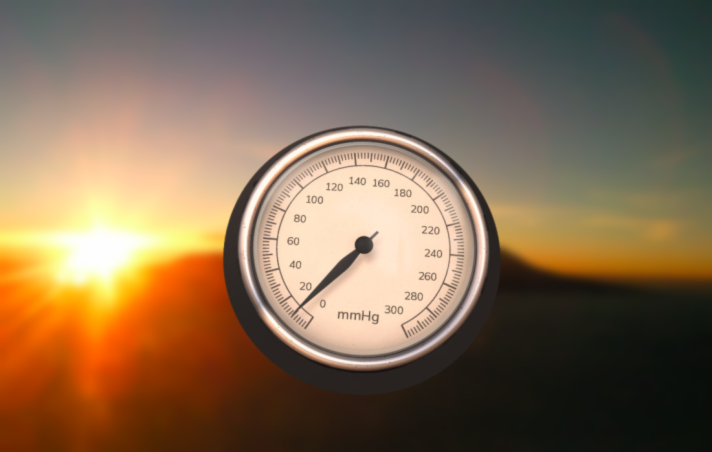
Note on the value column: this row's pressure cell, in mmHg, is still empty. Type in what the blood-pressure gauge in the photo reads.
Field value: 10 mmHg
